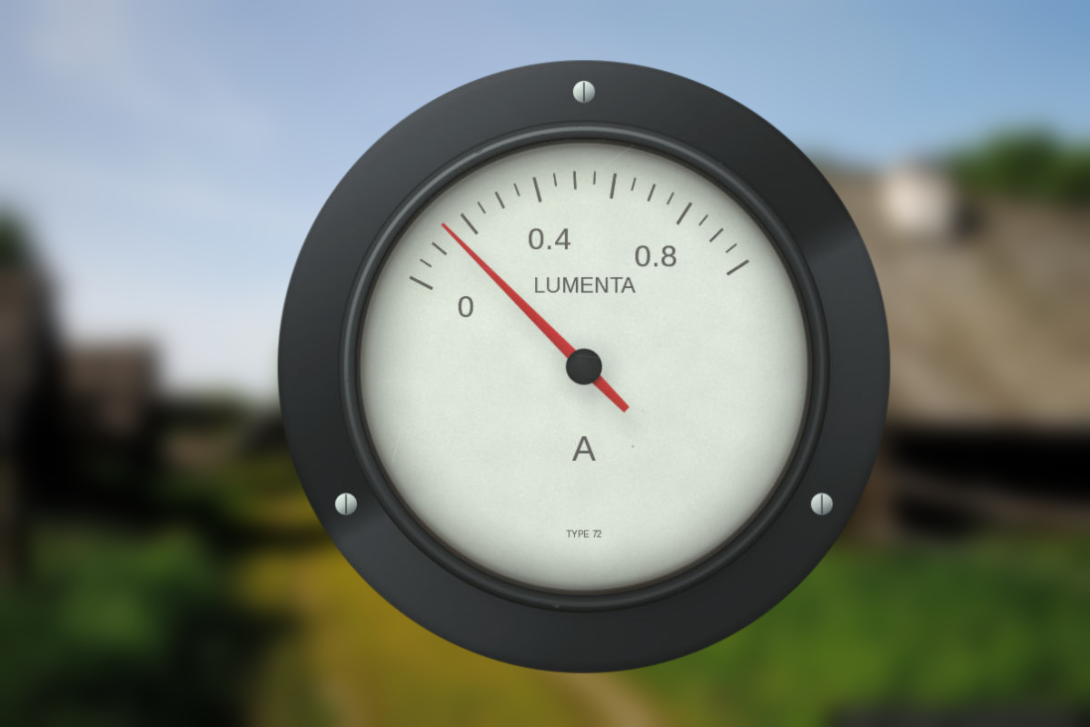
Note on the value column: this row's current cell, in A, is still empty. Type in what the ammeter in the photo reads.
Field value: 0.15 A
